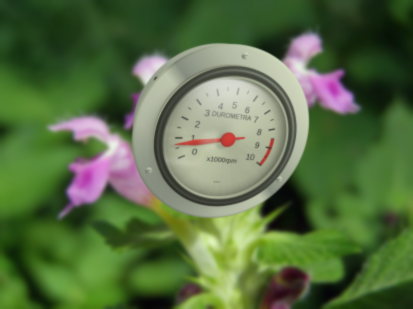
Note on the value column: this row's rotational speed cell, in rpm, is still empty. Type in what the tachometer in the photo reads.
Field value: 750 rpm
